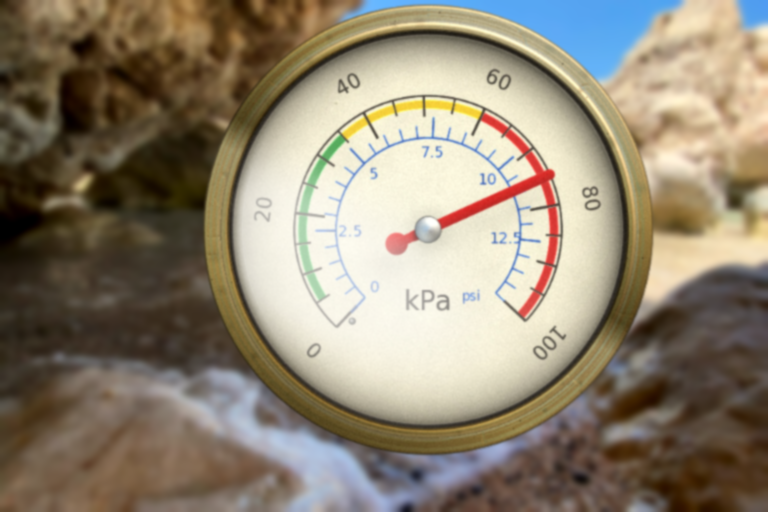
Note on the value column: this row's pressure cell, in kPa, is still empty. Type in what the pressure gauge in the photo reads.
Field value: 75 kPa
